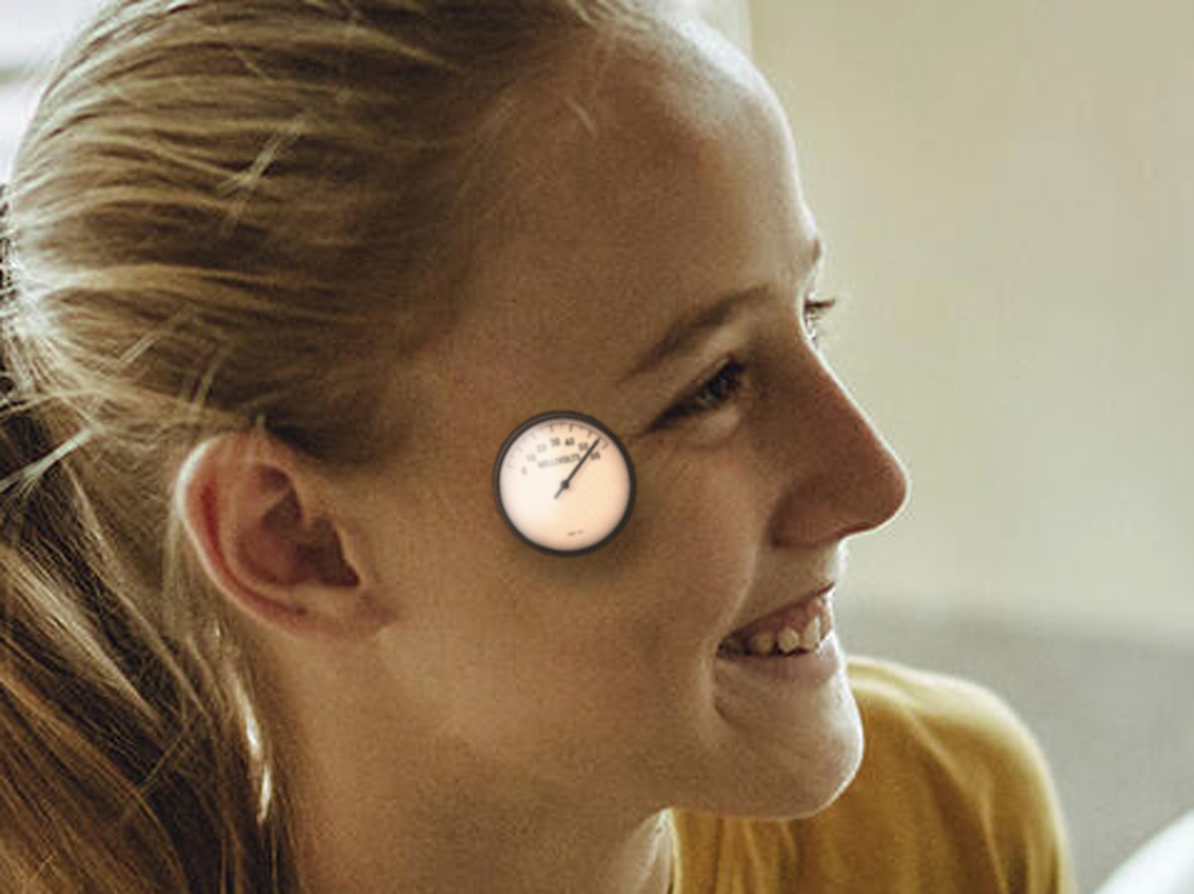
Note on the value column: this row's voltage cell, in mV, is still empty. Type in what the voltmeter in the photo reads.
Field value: 55 mV
